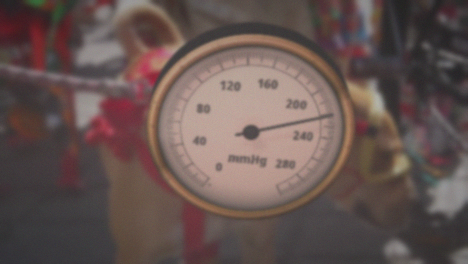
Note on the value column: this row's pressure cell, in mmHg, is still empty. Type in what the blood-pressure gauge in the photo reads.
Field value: 220 mmHg
